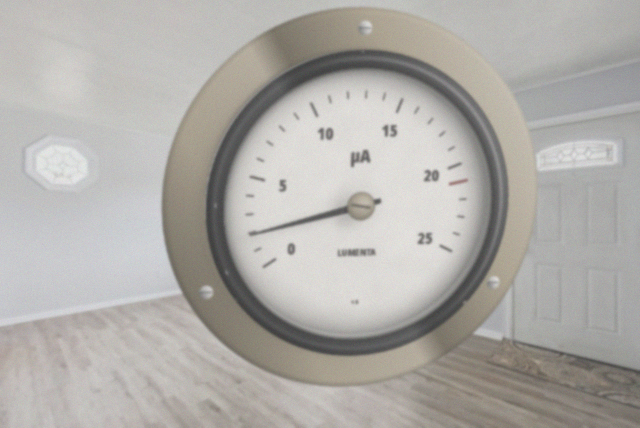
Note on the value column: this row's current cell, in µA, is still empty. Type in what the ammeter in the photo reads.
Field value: 2 µA
